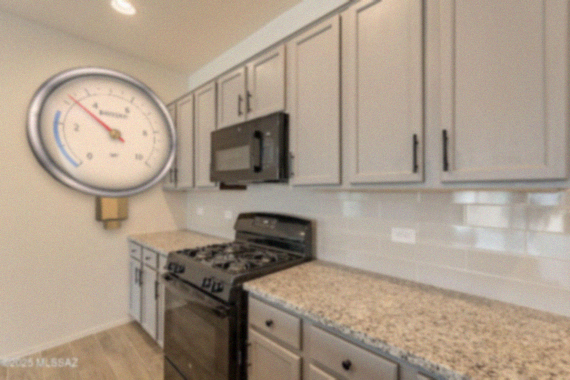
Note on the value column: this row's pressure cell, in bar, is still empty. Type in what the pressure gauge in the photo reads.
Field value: 3.25 bar
